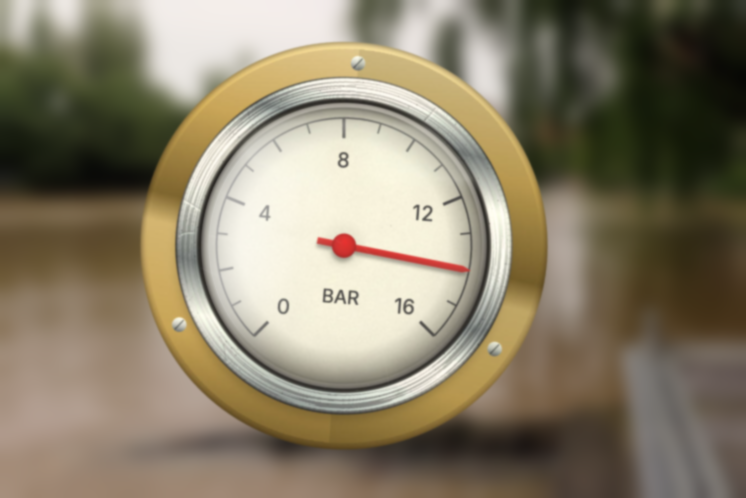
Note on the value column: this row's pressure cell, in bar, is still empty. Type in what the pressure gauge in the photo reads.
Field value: 14 bar
